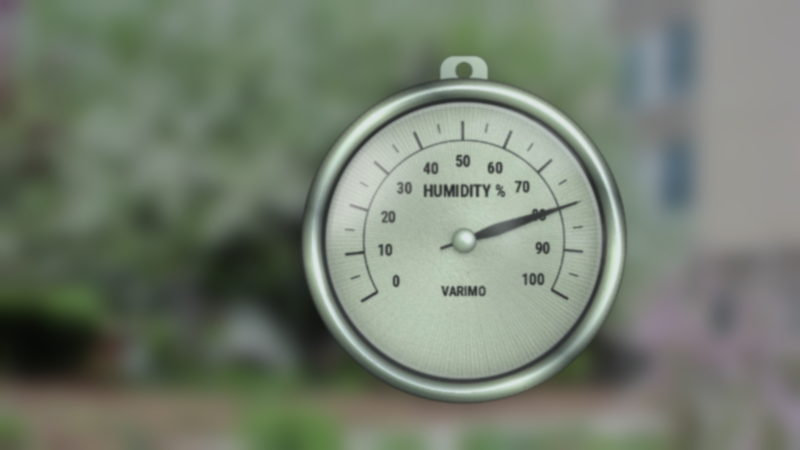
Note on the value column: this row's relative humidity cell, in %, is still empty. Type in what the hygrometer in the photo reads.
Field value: 80 %
